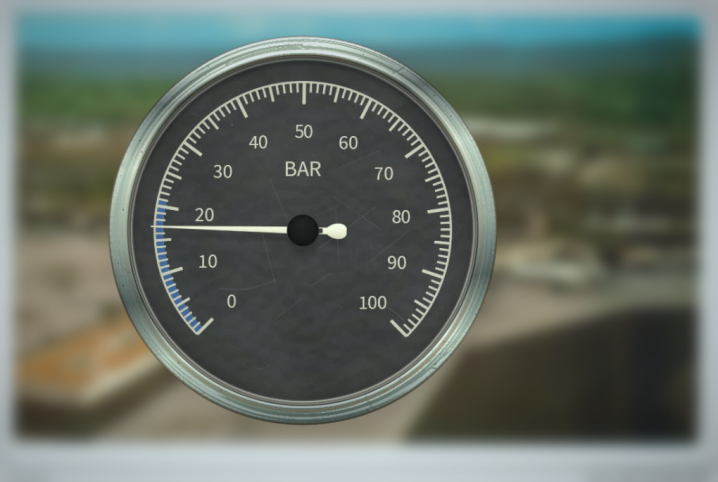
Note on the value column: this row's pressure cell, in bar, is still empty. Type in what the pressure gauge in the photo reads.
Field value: 17 bar
